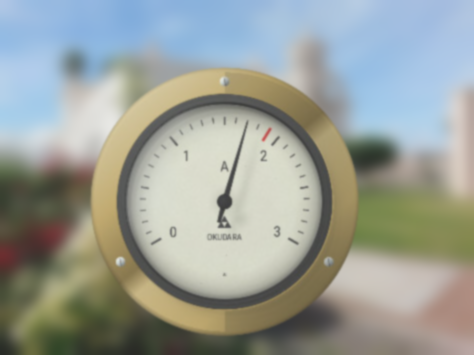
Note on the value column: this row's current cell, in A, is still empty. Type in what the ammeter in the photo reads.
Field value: 1.7 A
